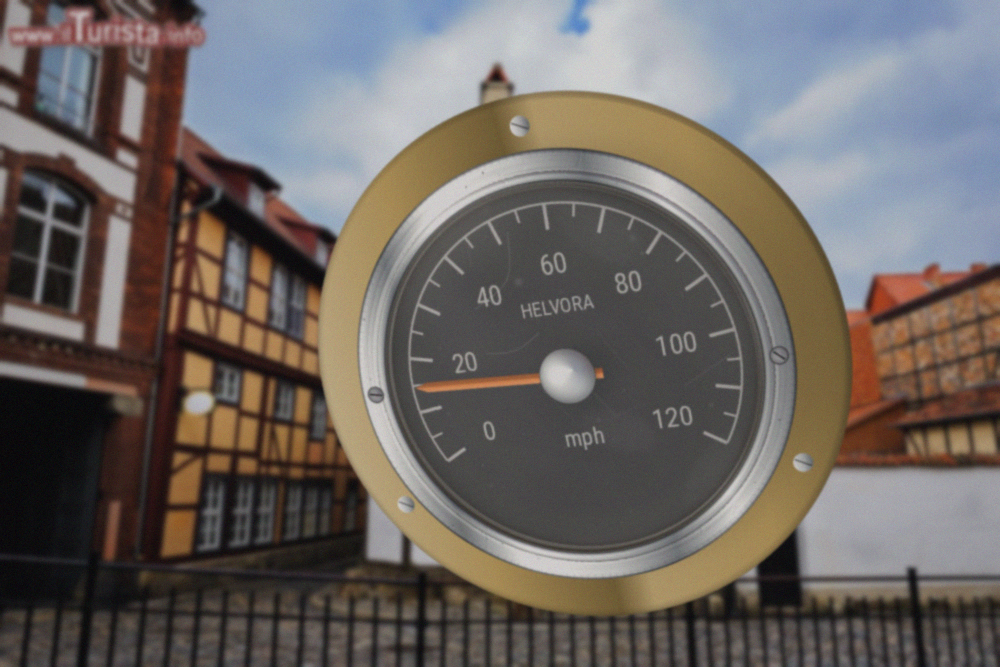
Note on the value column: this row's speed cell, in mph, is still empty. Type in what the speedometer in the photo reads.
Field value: 15 mph
